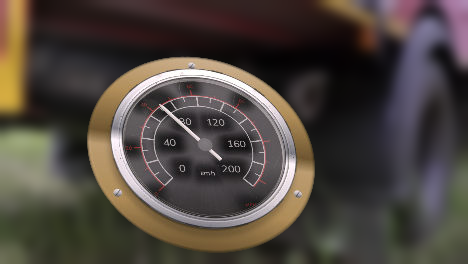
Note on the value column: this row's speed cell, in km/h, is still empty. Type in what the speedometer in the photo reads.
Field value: 70 km/h
